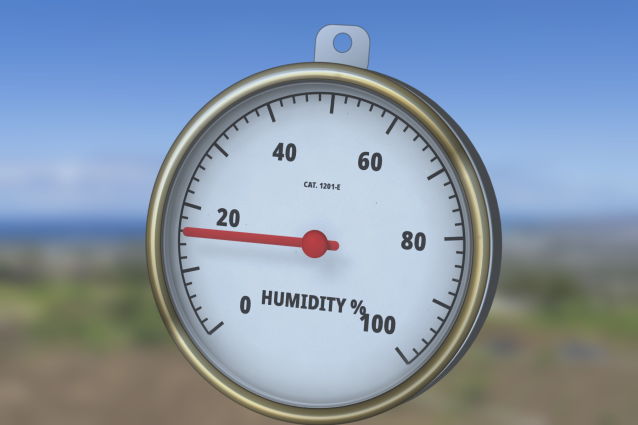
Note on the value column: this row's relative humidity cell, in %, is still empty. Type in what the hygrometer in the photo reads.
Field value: 16 %
